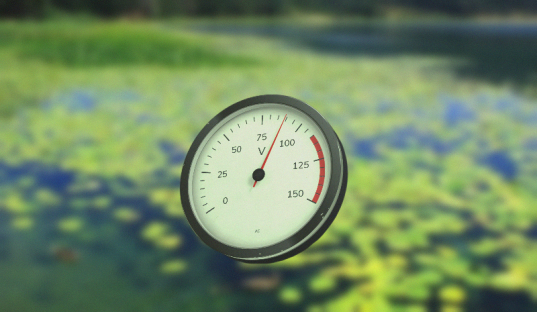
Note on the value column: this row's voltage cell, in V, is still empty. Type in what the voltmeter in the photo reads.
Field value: 90 V
